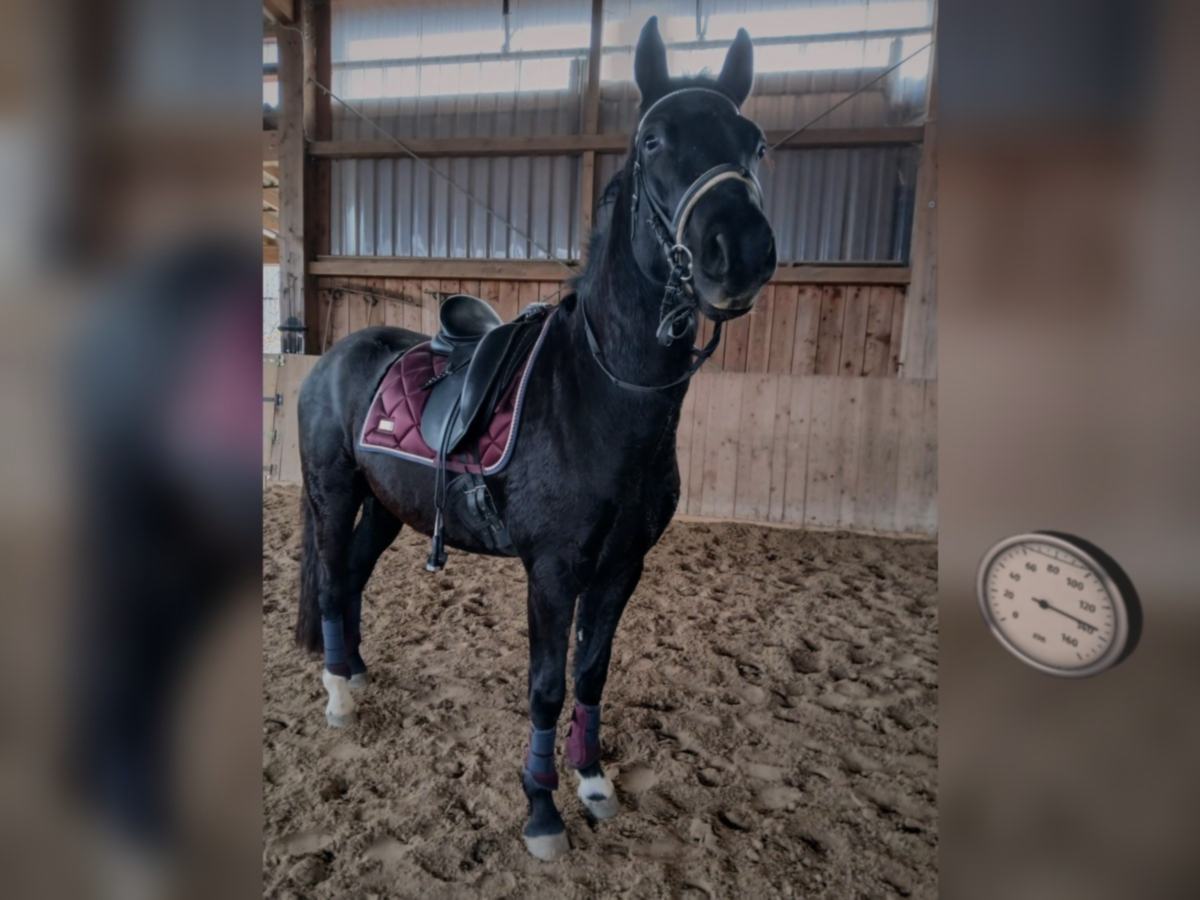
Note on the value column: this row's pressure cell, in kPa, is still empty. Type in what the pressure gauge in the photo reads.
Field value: 135 kPa
